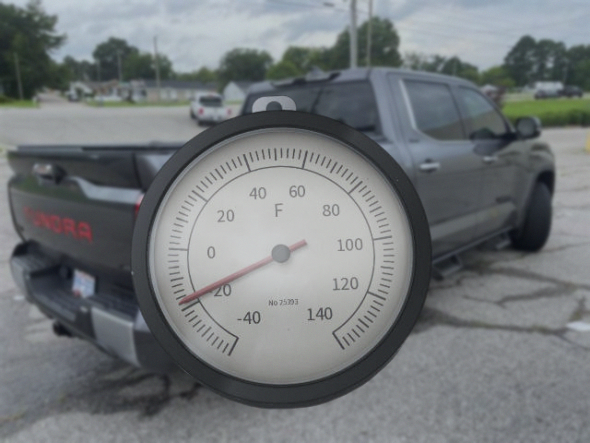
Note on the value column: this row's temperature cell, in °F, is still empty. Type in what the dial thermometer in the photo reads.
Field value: -18 °F
